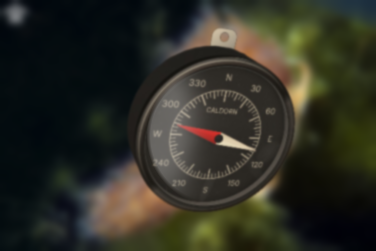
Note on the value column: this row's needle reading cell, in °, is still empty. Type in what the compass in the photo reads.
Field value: 285 °
